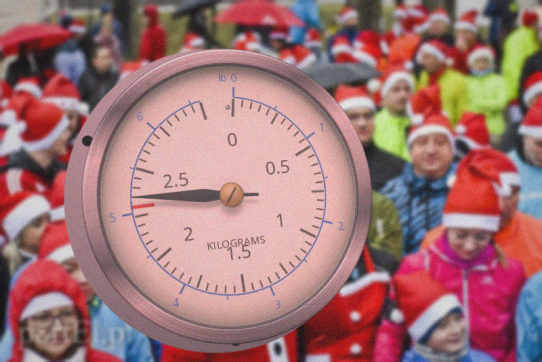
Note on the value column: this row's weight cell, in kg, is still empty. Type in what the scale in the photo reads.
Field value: 2.35 kg
